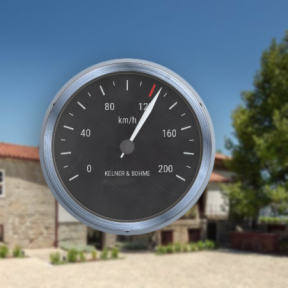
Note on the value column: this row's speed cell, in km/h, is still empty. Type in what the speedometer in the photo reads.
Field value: 125 km/h
